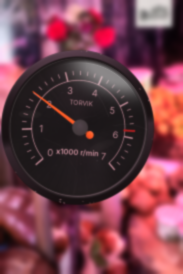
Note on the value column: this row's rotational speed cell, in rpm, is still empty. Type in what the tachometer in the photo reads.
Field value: 2000 rpm
